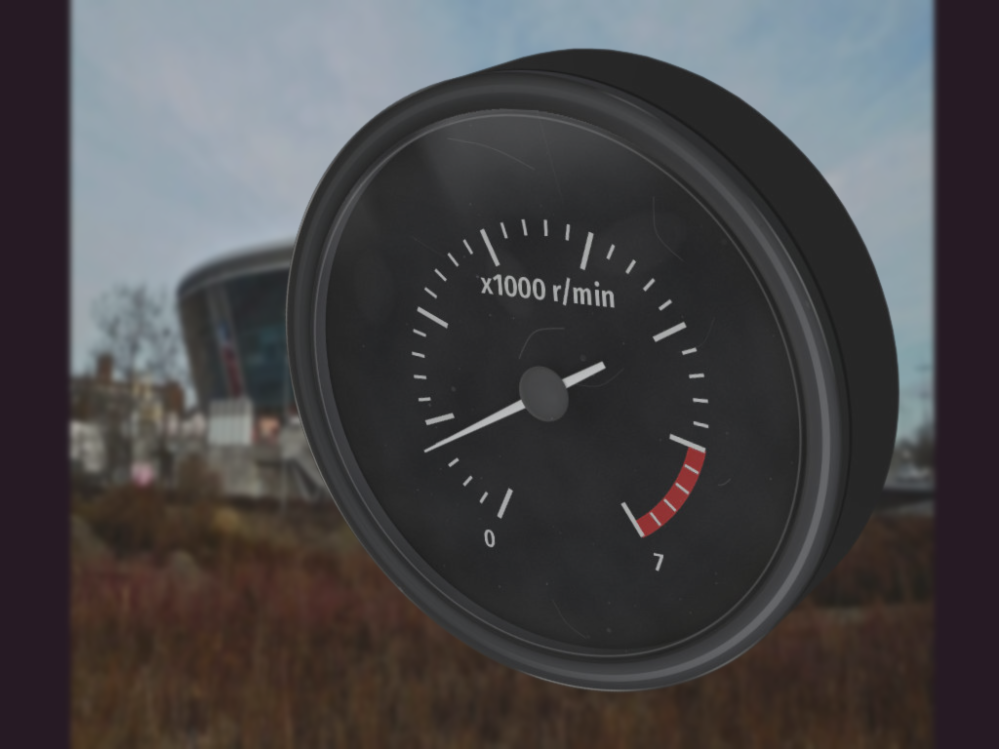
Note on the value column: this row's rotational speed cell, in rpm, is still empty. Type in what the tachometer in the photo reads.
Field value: 800 rpm
